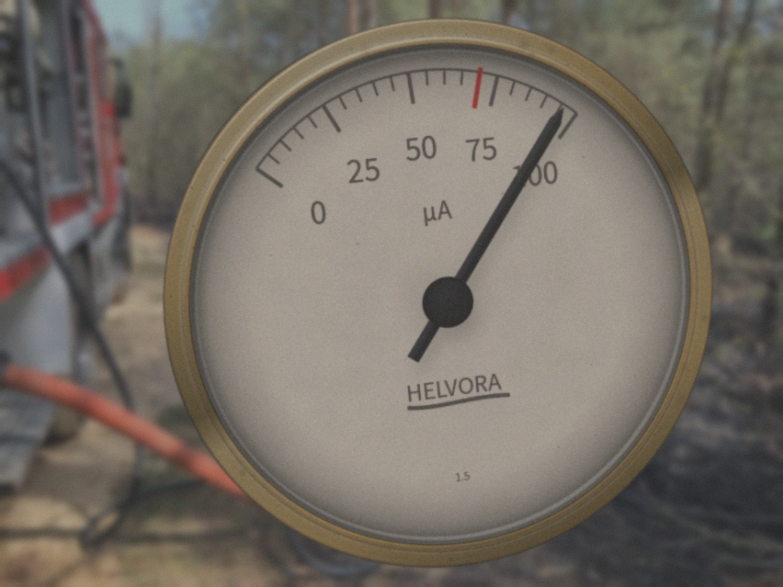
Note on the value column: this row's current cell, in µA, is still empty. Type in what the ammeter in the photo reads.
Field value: 95 µA
